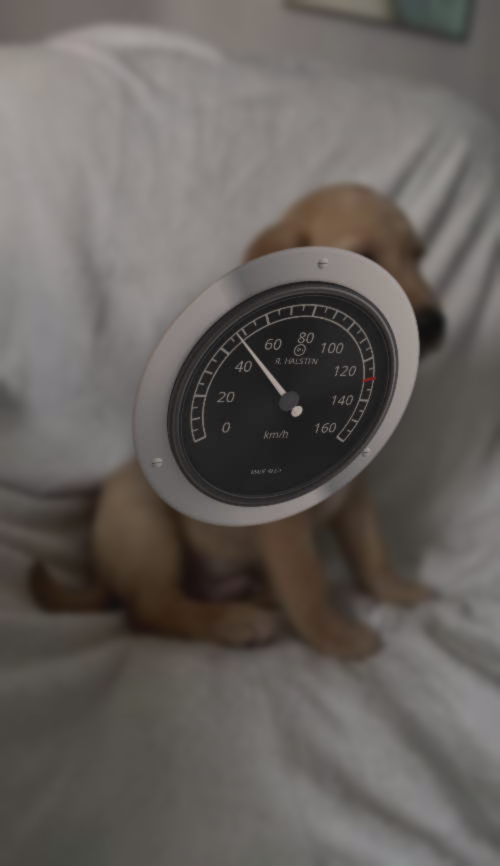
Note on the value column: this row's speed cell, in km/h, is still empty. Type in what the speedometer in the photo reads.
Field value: 47.5 km/h
